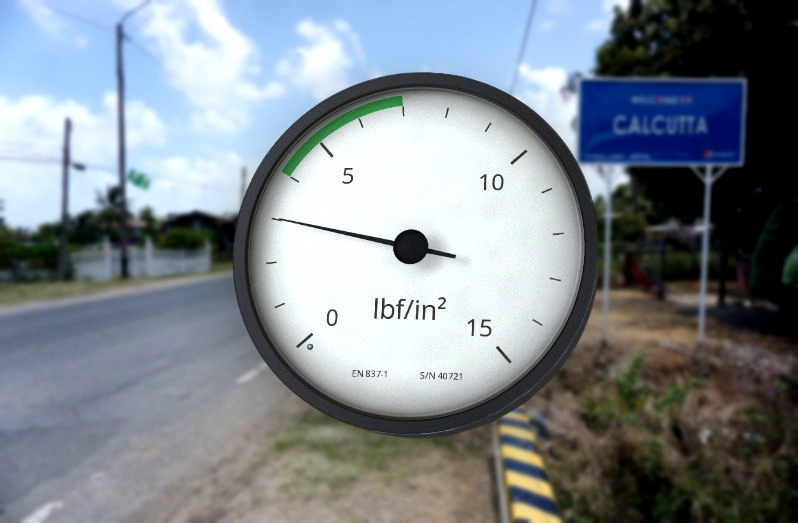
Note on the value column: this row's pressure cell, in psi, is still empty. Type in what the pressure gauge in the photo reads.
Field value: 3 psi
